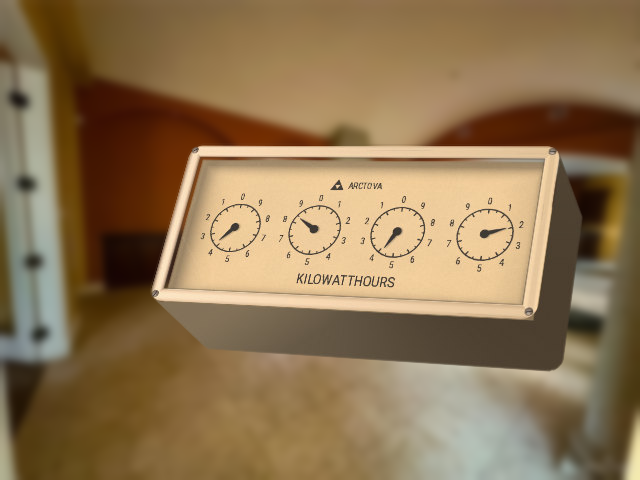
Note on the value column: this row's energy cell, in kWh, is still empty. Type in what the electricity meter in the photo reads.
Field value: 3842 kWh
